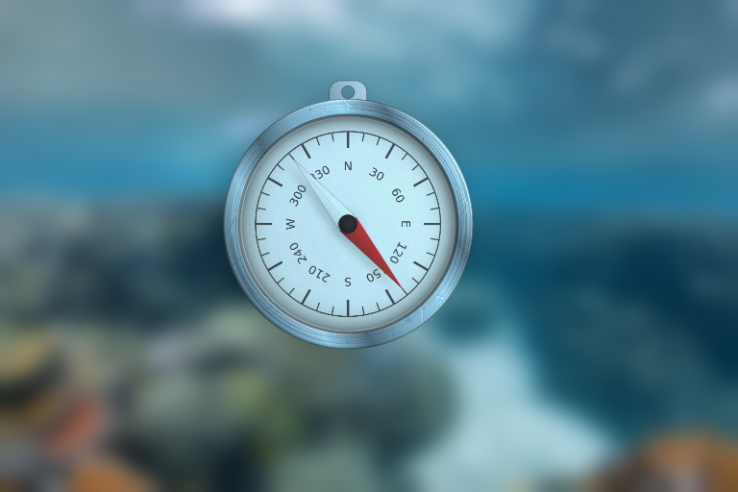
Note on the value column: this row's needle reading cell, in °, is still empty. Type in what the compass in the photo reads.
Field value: 140 °
